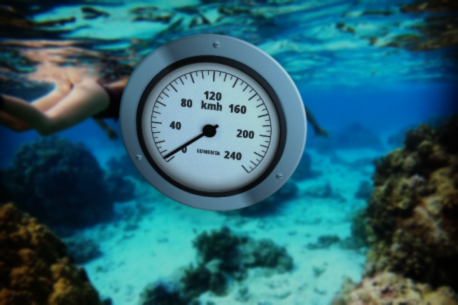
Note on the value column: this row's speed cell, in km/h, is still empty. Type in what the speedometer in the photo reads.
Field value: 5 km/h
